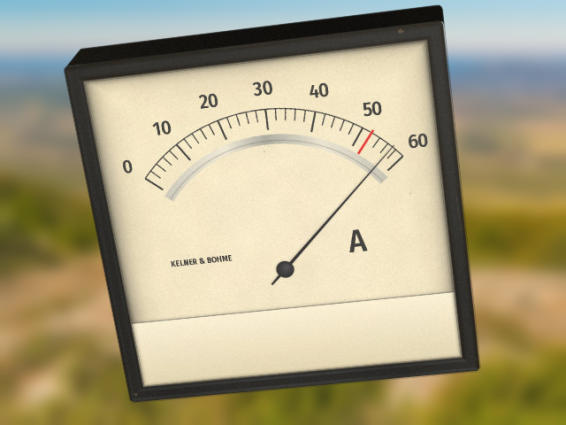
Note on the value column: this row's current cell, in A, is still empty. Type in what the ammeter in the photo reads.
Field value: 57 A
